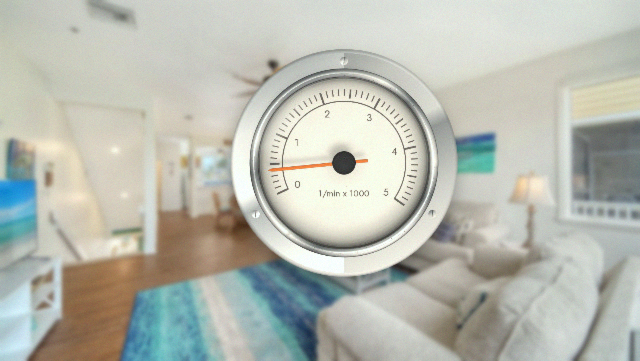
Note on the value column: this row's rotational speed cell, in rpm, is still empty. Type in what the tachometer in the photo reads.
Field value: 400 rpm
